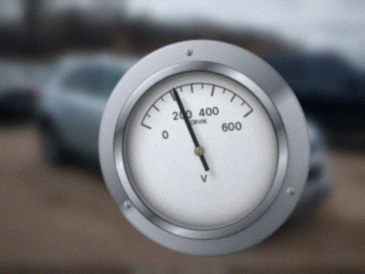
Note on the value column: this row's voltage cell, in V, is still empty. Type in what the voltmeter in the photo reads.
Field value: 225 V
